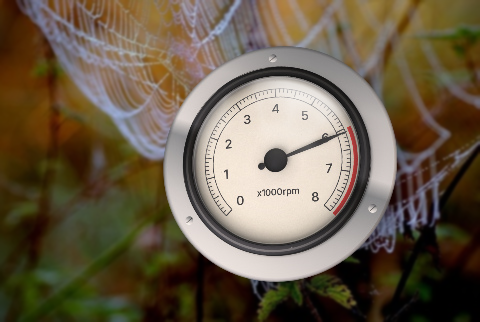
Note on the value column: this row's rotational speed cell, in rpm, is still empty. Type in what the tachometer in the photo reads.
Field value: 6100 rpm
